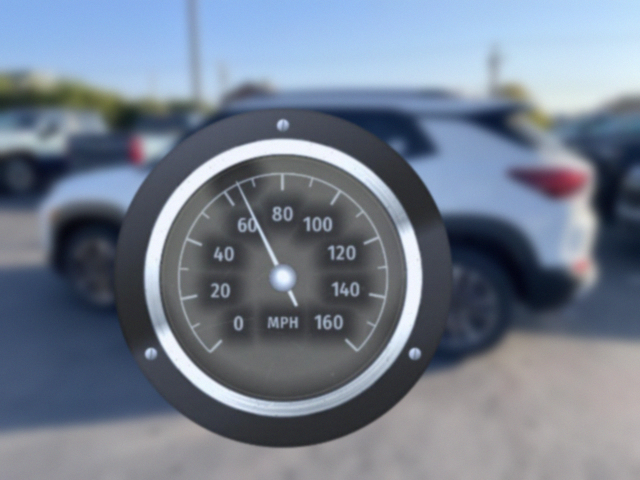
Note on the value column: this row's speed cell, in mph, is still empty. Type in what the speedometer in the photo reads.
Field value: 65 mph
